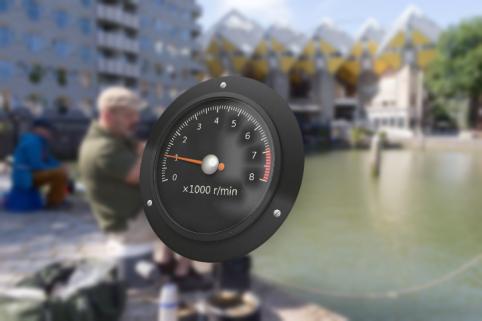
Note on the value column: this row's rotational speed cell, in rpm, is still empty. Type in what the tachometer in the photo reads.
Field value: 1000 rpm
